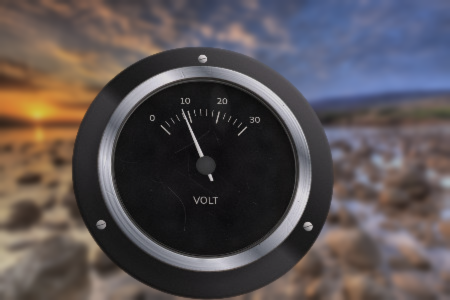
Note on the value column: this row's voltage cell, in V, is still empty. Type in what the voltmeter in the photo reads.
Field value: 8 V
